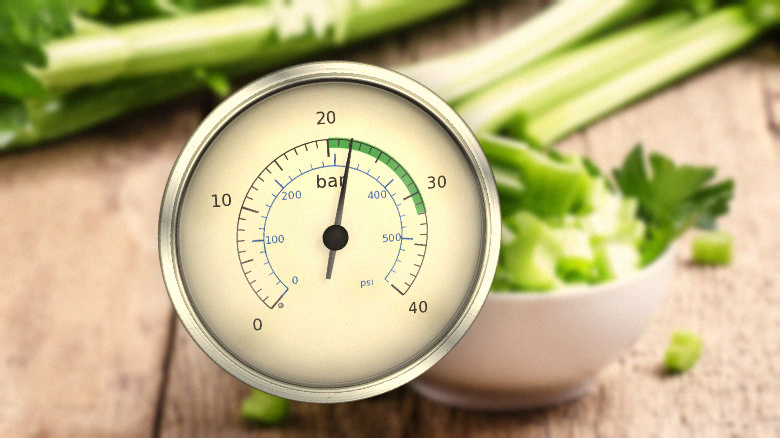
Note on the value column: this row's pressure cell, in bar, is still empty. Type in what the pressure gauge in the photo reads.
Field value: 22 bar
